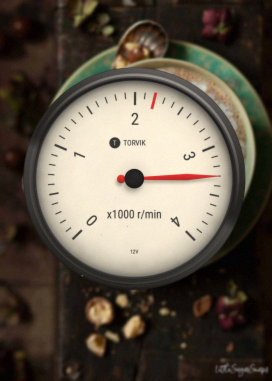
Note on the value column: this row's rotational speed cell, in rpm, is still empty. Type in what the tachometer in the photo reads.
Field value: 3300 rpm
